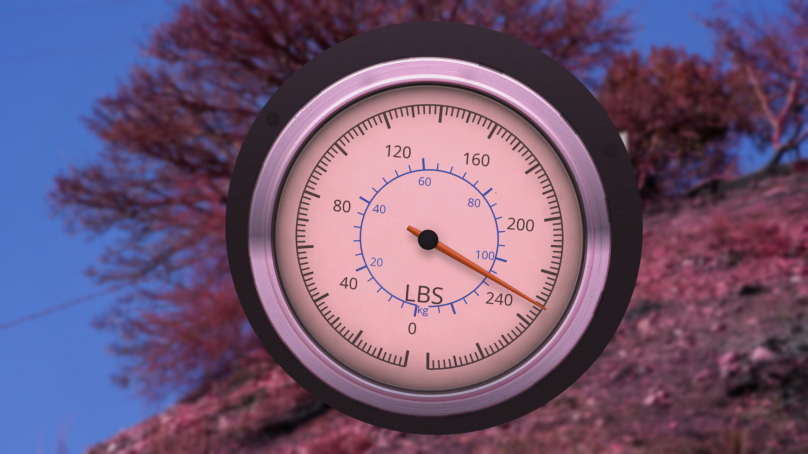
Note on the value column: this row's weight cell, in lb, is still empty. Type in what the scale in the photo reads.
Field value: 232 lb
